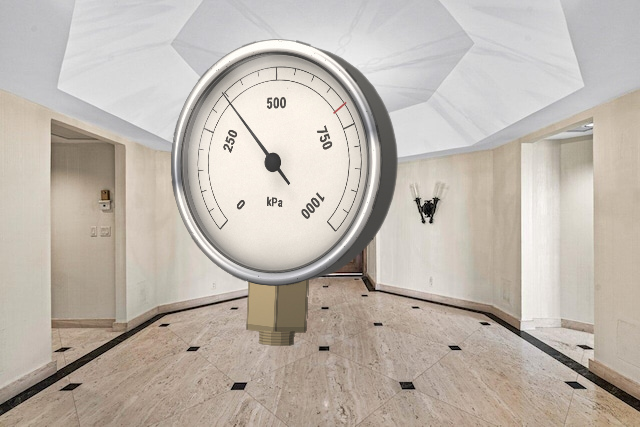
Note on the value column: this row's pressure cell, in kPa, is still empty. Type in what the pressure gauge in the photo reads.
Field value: 350 kPa
